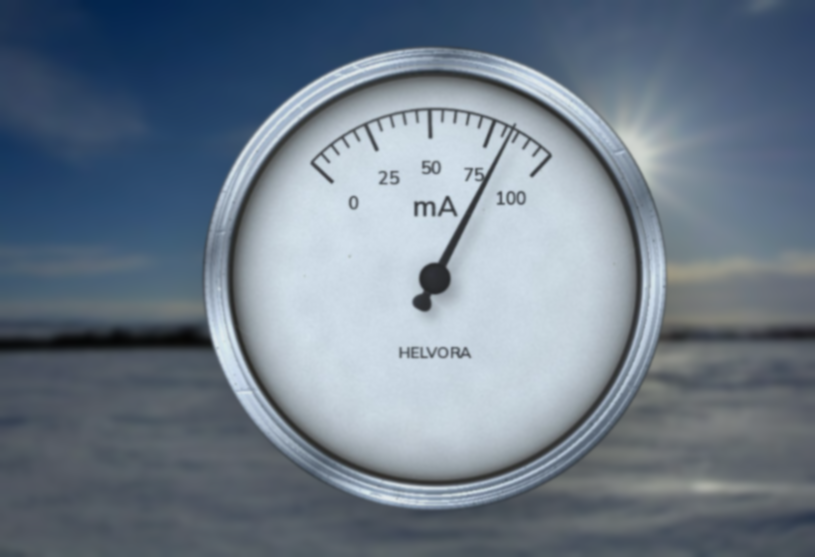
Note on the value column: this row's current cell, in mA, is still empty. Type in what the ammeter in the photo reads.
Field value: 82.5 mA
